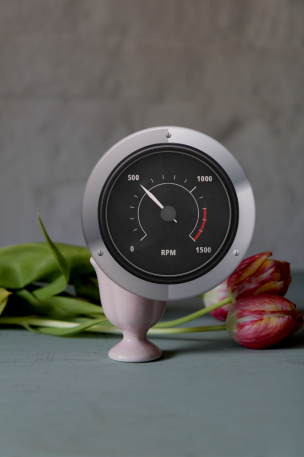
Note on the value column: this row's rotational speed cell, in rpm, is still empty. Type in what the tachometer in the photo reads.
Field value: 500 rpm
